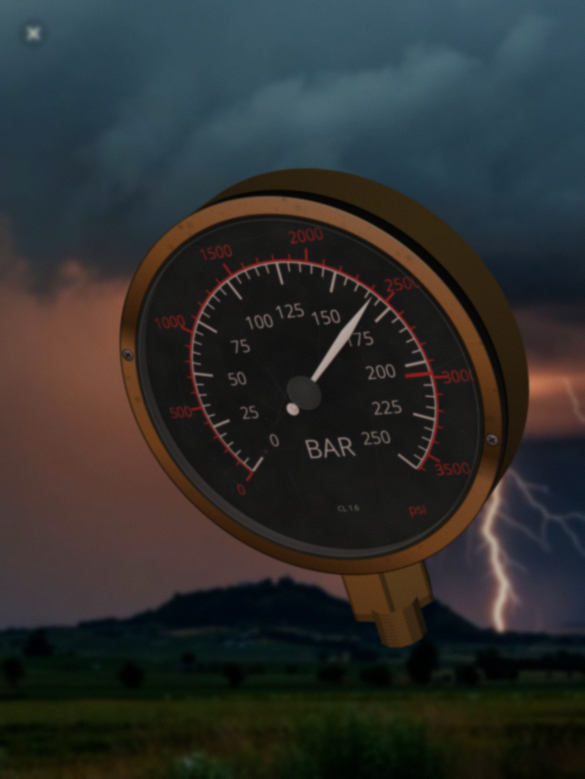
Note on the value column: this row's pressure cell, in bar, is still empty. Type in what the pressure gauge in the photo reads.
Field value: 167.5 bar
